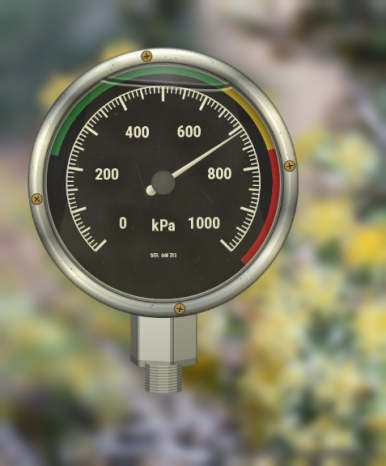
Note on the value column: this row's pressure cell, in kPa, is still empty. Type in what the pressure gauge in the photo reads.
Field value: 710 kPa
